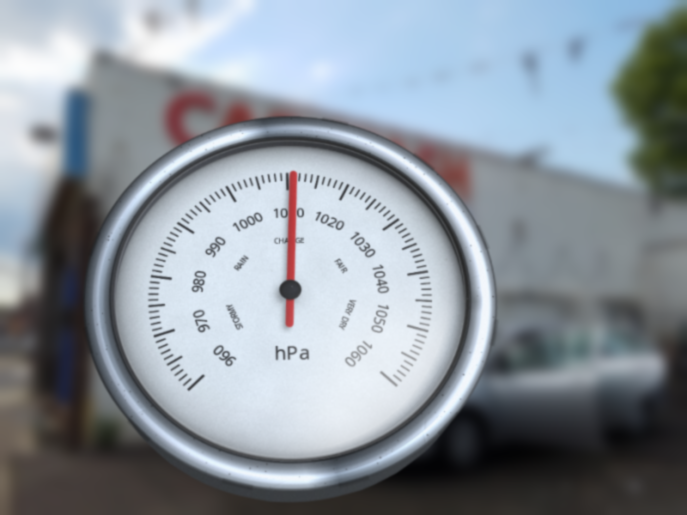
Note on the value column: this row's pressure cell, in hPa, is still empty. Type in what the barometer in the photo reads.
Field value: 1011 hPa
